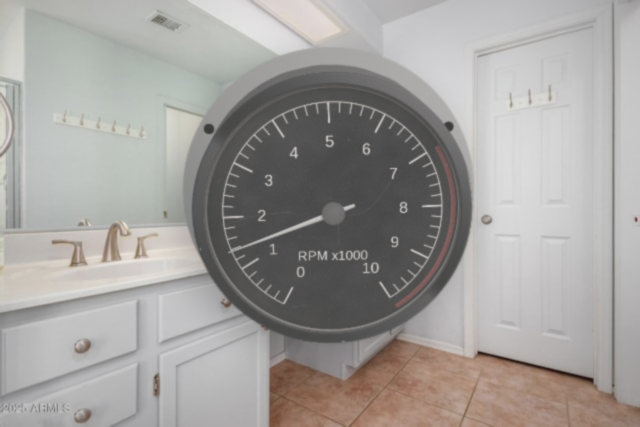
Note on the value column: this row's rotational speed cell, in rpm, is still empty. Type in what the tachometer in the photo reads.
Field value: 1400 rpm
